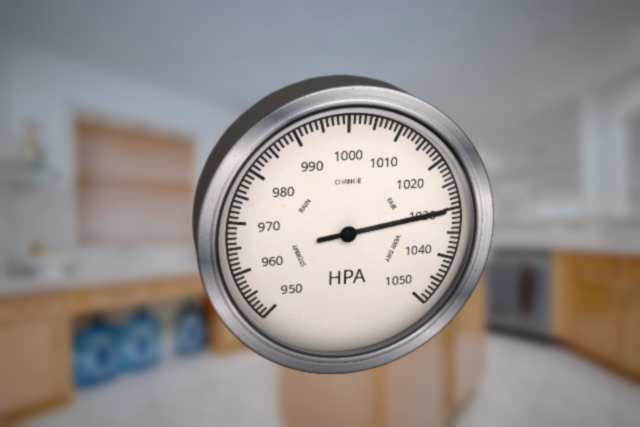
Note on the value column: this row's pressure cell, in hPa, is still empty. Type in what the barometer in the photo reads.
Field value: 1030 hPa
